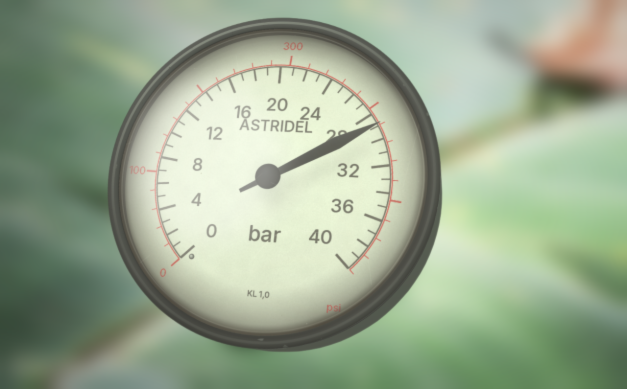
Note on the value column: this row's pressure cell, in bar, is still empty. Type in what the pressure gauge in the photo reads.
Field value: 29 bar
